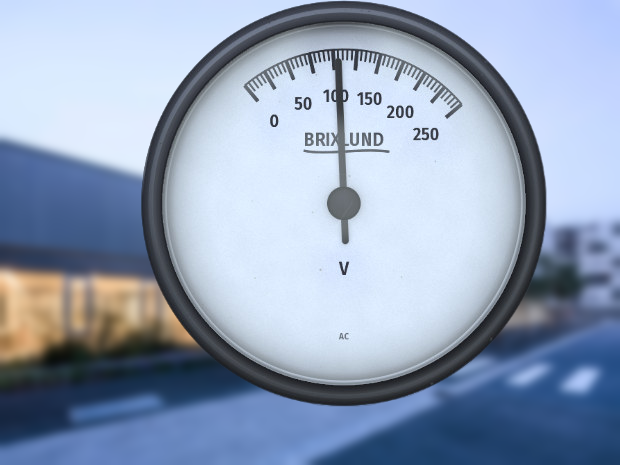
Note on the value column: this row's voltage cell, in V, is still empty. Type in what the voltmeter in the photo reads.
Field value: 105 V
